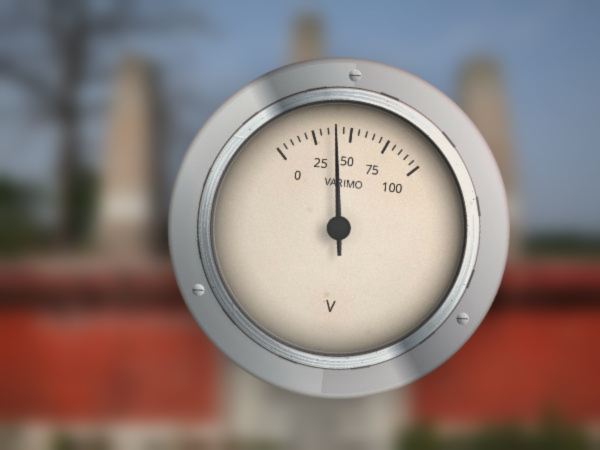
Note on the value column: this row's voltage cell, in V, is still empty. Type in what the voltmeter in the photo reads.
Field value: 40 V
